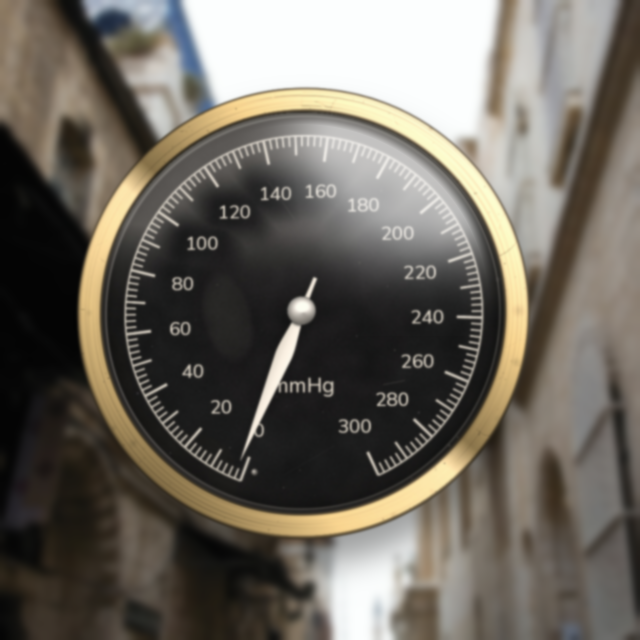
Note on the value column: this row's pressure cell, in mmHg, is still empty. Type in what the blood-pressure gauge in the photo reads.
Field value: 2 mmHg
